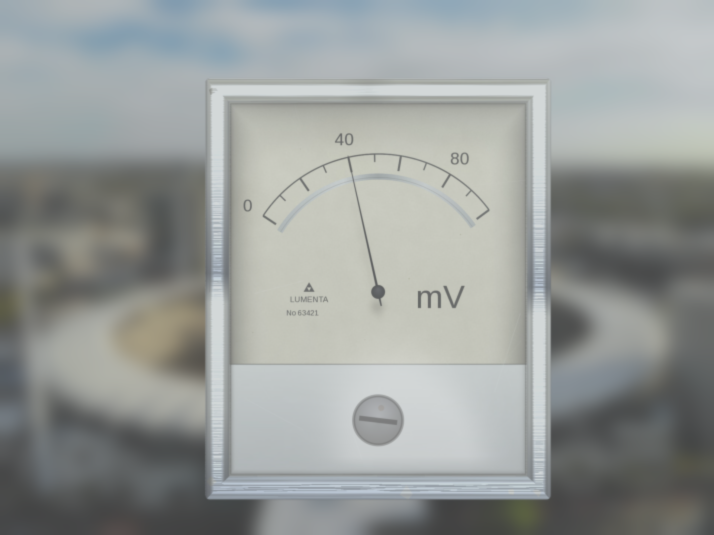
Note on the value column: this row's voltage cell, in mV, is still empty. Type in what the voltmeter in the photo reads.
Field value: 40 mV
